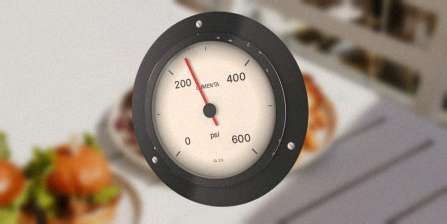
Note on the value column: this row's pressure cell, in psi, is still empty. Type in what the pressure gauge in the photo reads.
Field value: 250 psi
